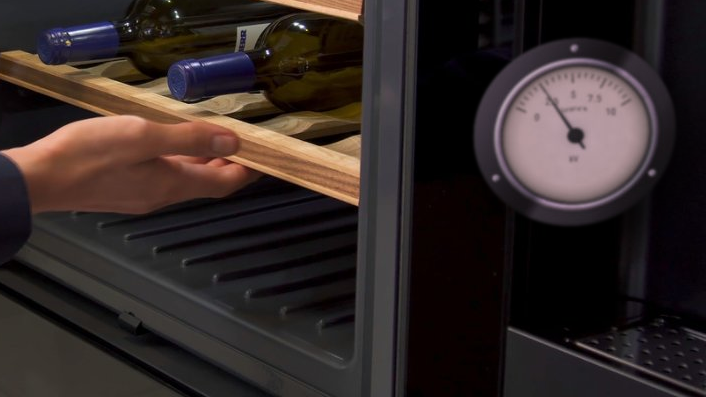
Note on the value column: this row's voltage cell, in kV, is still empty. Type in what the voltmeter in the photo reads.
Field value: 2.5 kV
